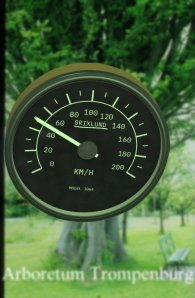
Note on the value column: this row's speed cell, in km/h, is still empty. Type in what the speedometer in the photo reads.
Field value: 50 km/h
